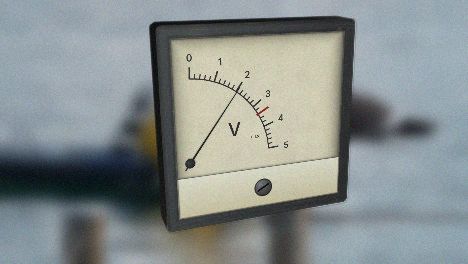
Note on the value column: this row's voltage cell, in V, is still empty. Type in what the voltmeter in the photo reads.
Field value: 2 V
